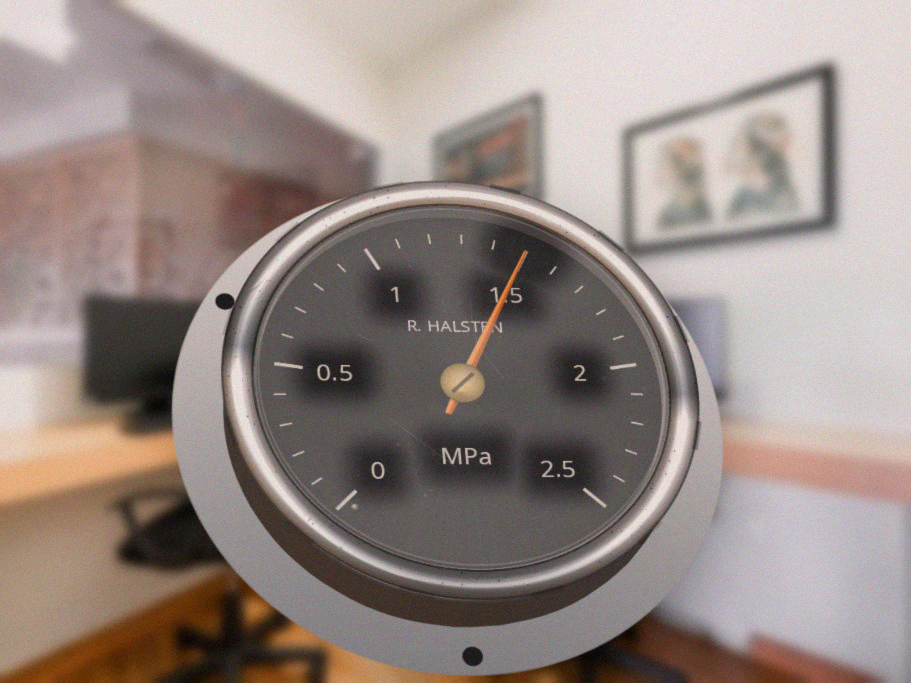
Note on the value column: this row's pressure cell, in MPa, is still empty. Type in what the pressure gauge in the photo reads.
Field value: 1.5 MPa
